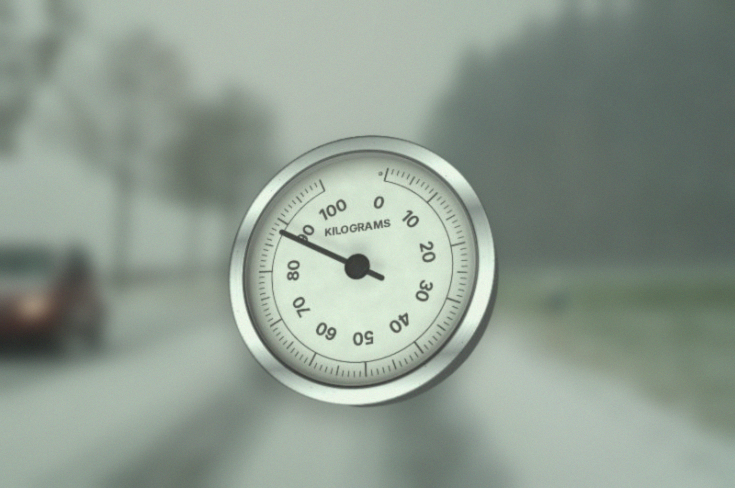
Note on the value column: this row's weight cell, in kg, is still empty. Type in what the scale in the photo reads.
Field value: 88 kg
